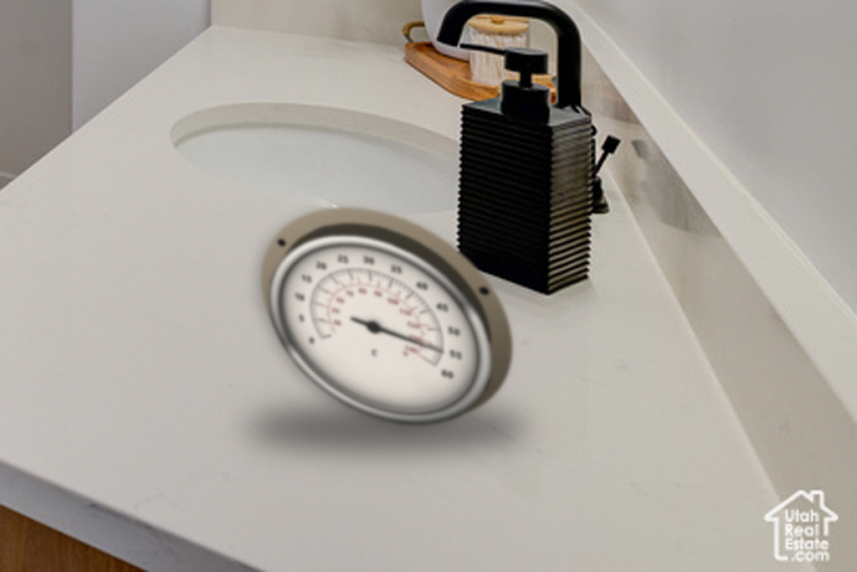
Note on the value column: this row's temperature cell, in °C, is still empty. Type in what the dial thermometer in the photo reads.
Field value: 55 °C
